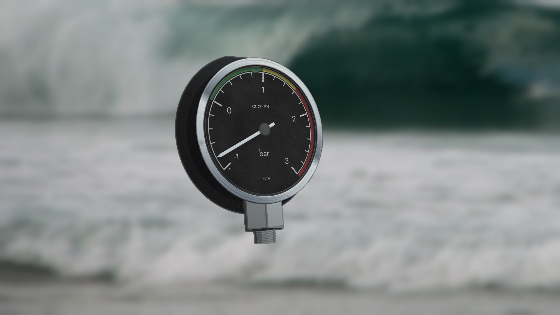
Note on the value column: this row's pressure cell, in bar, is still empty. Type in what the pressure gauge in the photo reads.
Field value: -0.8 bar
